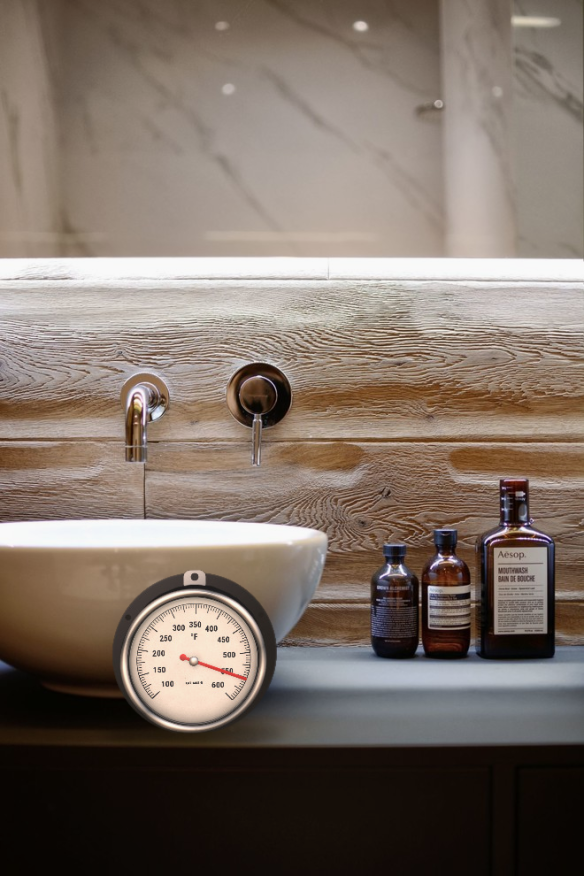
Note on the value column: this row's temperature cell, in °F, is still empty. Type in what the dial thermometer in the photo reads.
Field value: 550 °F
